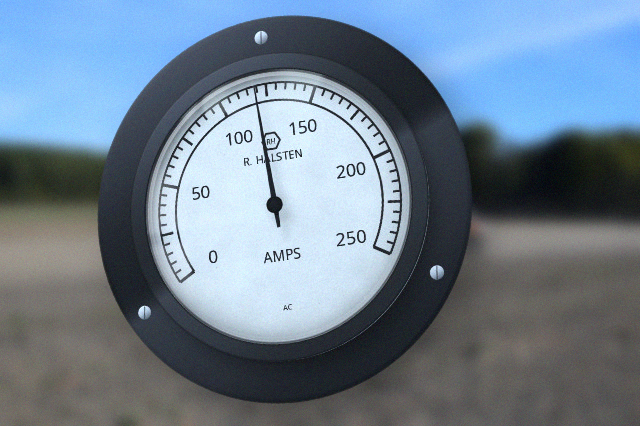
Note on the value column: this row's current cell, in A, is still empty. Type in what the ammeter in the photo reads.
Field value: 120 A
